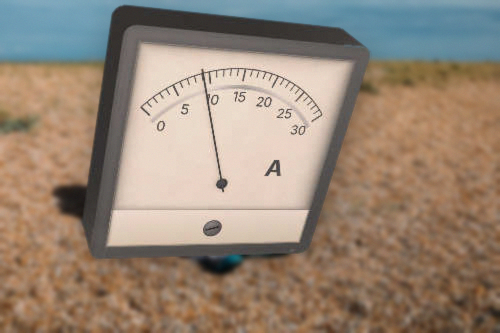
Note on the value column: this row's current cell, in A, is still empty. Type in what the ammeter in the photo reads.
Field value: 9 A
